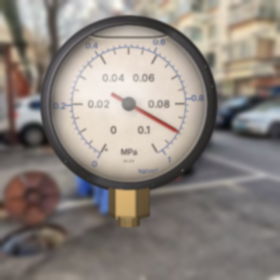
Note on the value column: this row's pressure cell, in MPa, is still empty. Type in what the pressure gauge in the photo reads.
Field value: 0.09 MPa
